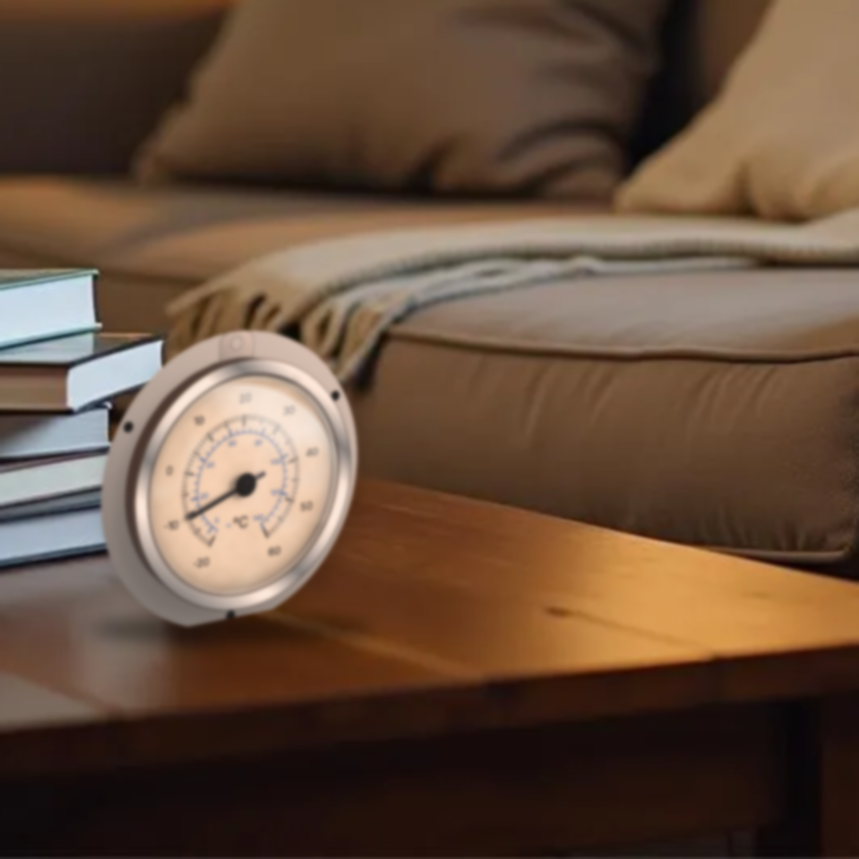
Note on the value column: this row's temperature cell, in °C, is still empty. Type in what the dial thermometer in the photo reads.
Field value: -10 °C
